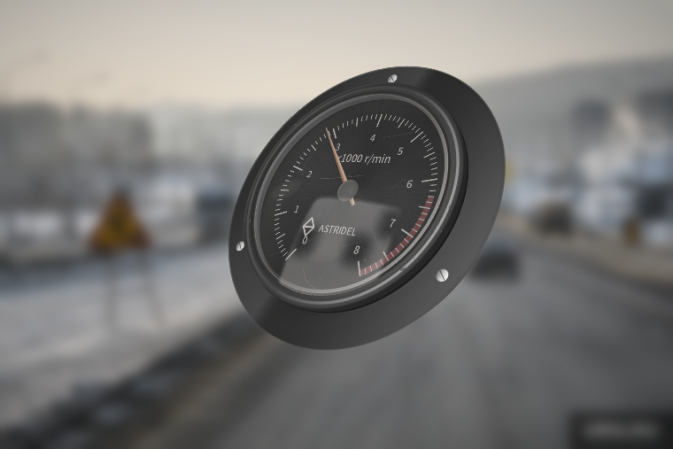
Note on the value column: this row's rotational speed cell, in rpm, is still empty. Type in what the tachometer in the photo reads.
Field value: 2900 rpm
